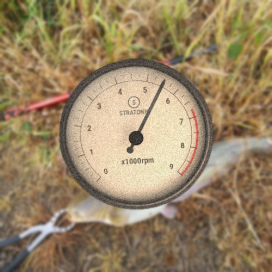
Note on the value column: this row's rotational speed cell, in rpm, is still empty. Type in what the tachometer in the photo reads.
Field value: 5500 rpm
